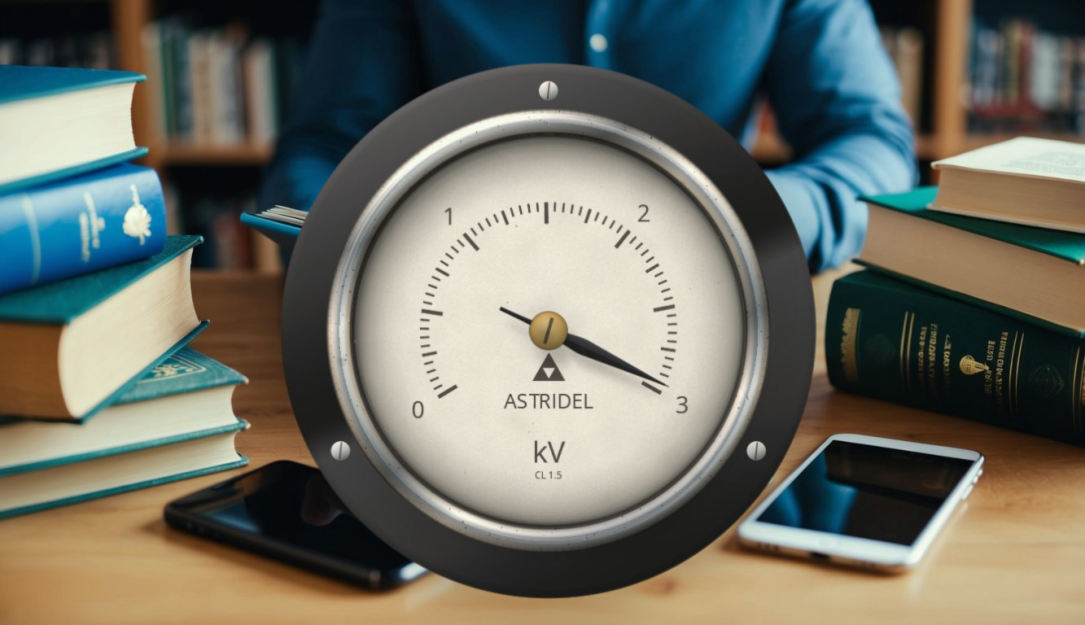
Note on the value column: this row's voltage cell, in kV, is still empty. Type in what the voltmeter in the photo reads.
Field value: 2.95 kV
